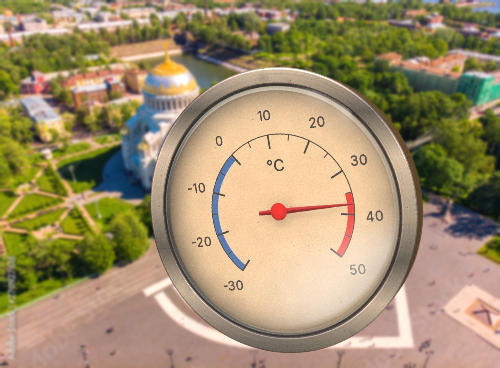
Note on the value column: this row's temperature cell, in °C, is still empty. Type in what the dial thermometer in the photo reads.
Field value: 37.5 °C
